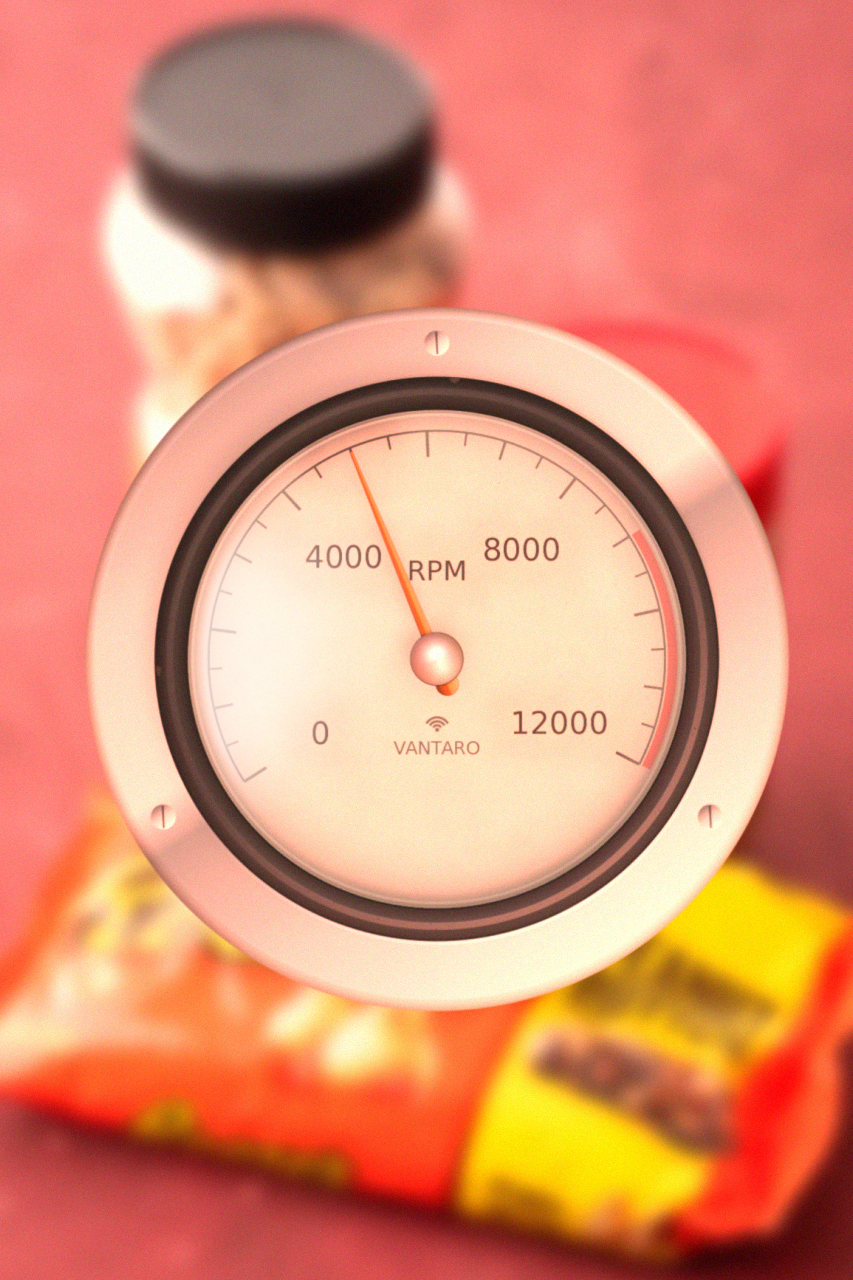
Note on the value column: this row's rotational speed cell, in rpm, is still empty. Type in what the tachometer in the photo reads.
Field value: 5000 rpm
